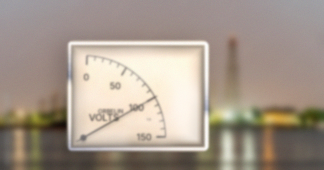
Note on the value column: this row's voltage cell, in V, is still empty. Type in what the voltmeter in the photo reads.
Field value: 100 V
